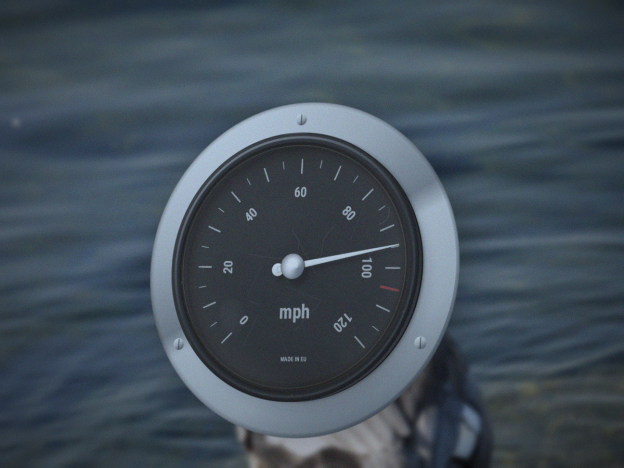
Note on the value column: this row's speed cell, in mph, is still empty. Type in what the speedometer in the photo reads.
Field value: 95 mph
